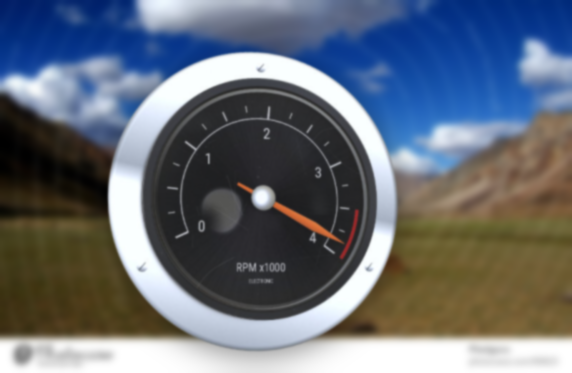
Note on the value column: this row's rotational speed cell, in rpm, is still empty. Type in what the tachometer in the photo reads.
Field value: 3875 rpm
